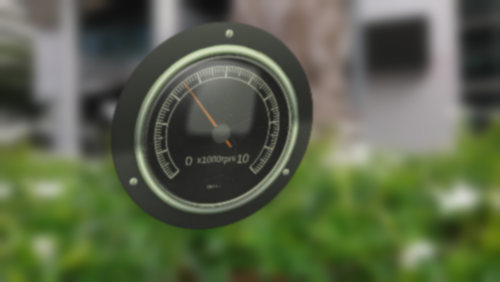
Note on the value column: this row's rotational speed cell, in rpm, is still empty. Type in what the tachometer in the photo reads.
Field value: 3500 rpm
